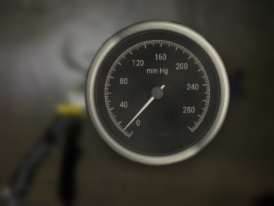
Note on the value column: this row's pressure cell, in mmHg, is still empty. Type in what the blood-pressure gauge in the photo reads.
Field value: 10 mmHg
